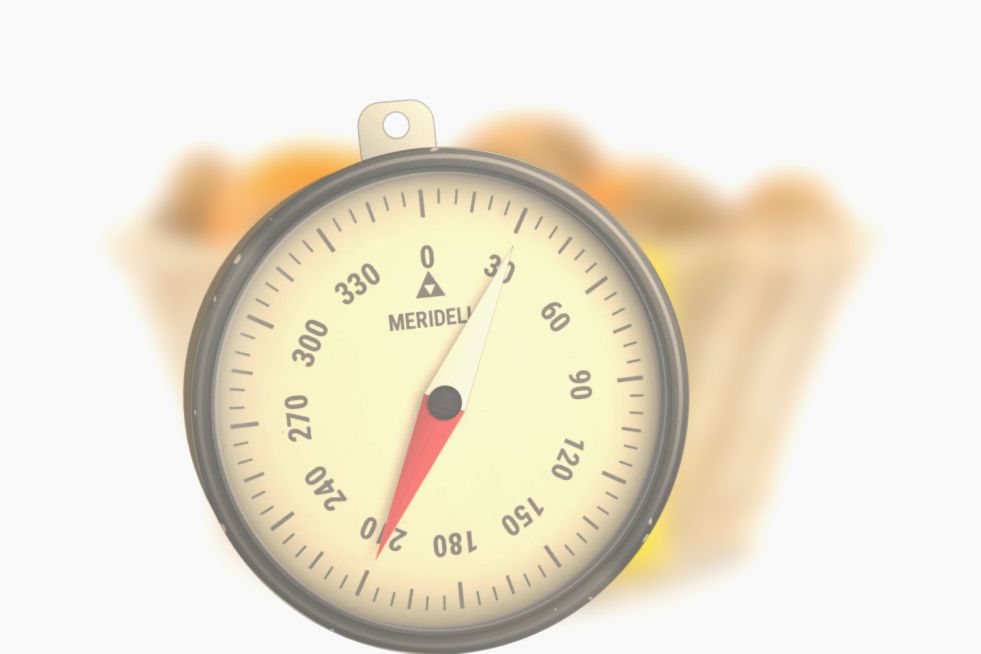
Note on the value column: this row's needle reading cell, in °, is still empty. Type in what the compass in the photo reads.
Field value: 210 °
